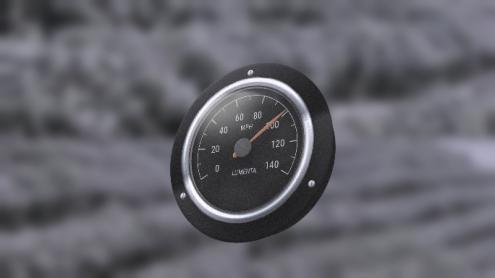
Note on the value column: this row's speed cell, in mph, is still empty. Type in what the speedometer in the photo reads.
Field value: 100 mph
